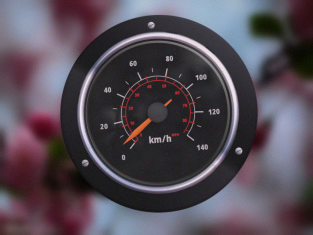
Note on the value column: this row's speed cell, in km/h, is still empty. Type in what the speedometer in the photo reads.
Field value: 5 km/h
